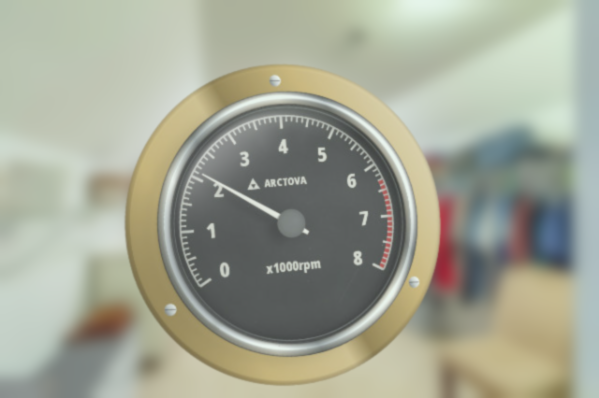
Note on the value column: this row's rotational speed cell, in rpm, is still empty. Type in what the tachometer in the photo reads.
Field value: 2100 rpm
